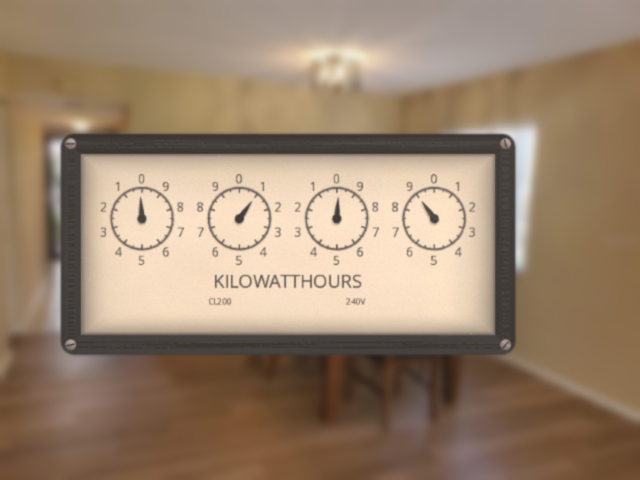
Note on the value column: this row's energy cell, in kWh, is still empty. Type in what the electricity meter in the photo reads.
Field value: 99 kWh
